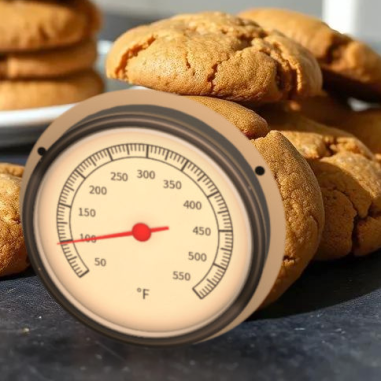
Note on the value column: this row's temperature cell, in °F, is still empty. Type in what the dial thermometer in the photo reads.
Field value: 100 °F
